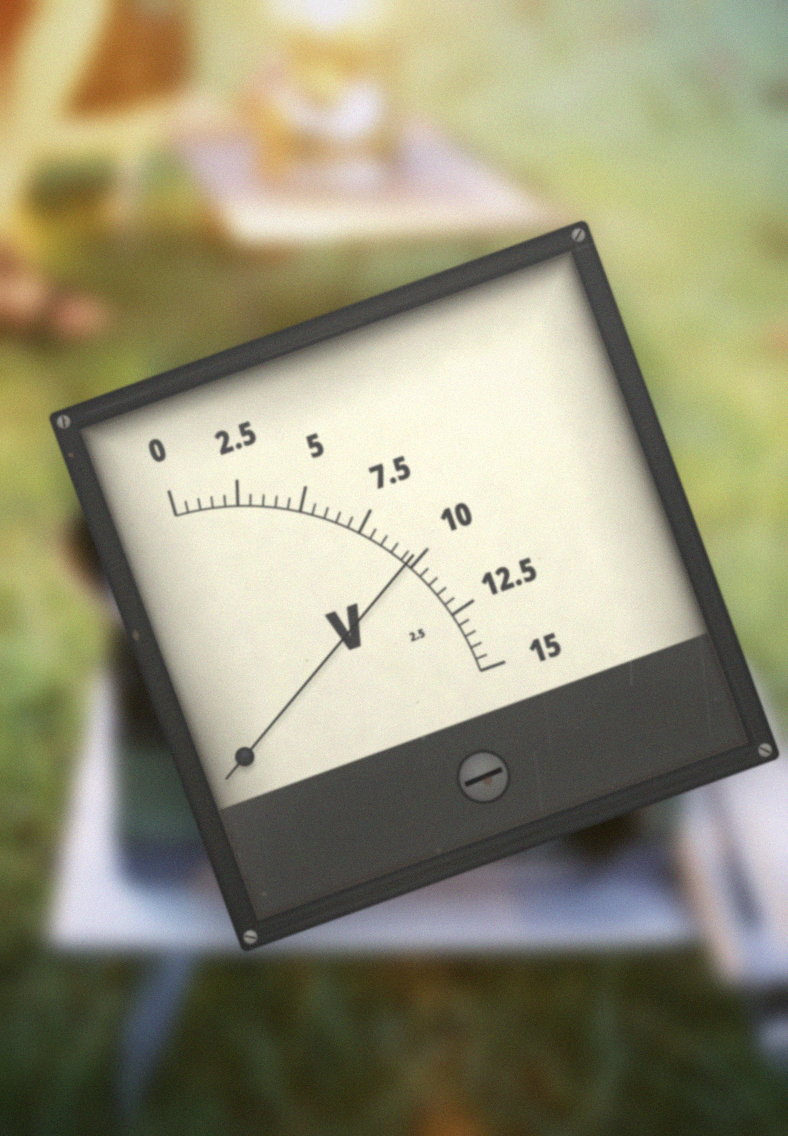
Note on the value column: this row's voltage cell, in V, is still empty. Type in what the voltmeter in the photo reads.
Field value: 9.75 V
